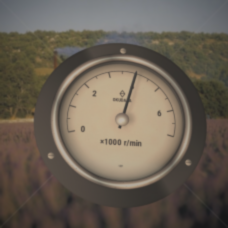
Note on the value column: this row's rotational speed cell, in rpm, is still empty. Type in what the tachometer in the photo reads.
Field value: 4000 rpm
